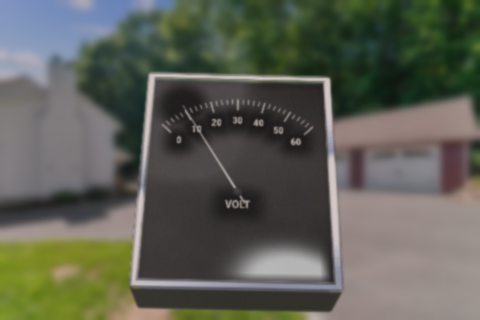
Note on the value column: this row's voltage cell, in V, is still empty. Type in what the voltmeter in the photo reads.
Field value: 10 V
